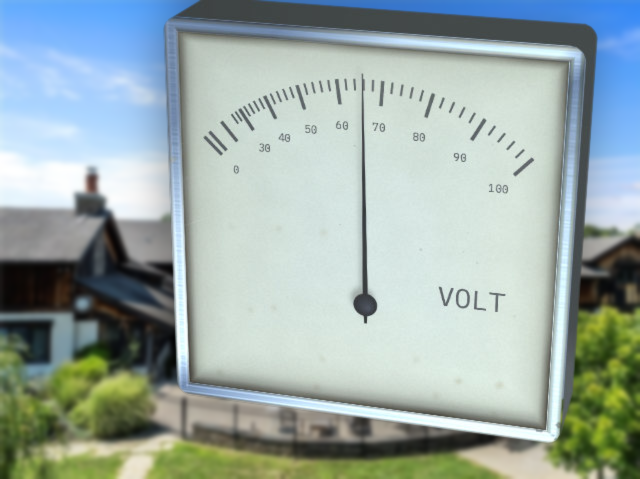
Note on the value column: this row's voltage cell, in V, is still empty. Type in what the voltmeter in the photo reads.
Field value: 66 V
